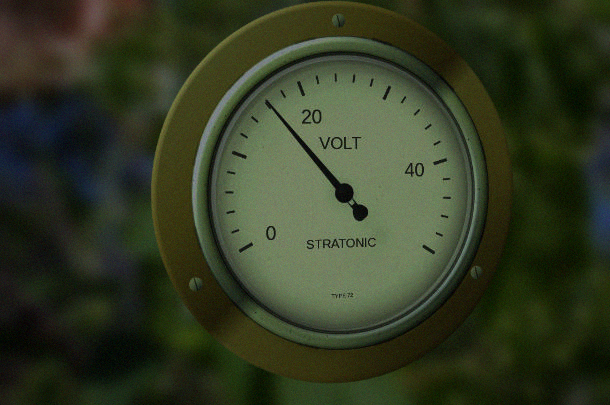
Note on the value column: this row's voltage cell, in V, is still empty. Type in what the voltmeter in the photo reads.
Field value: 16 V
